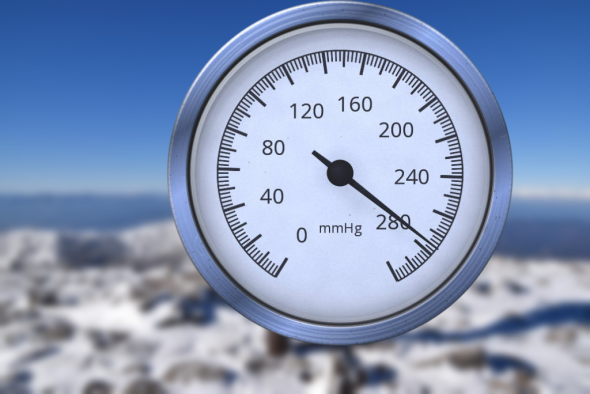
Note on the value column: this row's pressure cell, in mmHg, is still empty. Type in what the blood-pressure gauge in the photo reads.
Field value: 276 mmHg
